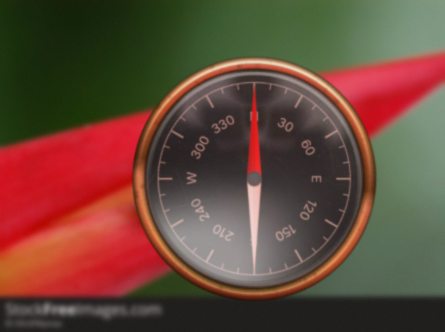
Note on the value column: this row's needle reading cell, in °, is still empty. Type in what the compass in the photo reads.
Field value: 0 °
